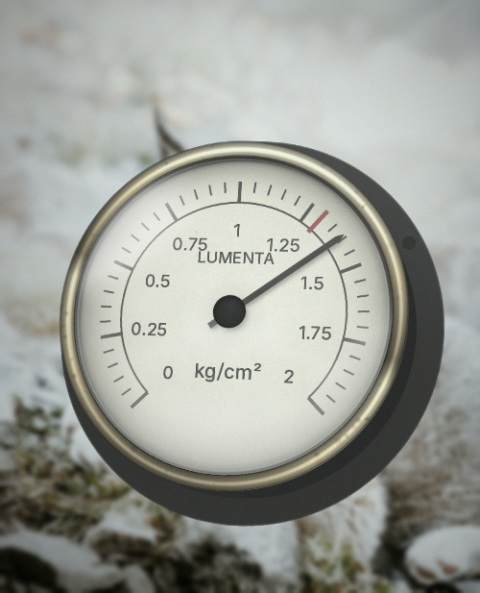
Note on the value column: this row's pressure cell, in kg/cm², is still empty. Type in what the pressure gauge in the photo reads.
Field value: 1.4 kg/cm²
